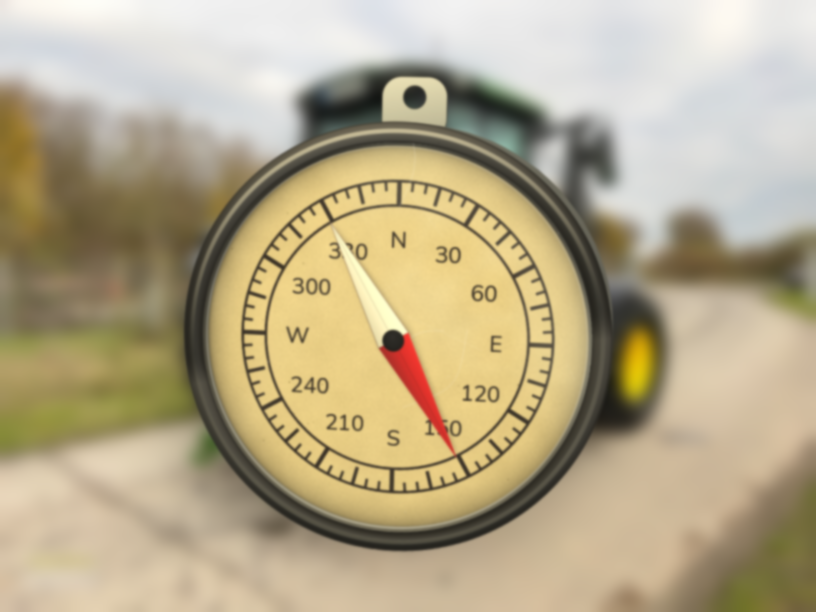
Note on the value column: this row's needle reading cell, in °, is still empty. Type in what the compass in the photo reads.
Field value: 150 °
